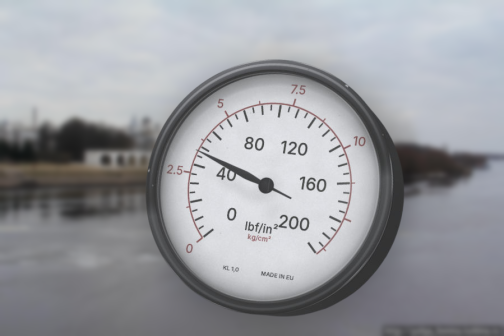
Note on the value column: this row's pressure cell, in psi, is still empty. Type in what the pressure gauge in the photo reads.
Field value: 47.5 psi
